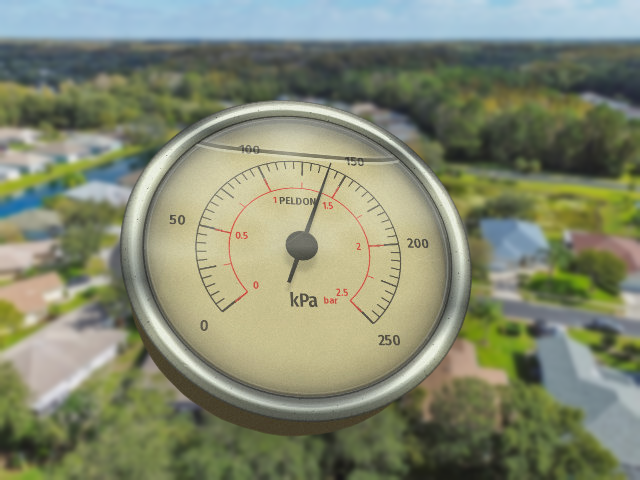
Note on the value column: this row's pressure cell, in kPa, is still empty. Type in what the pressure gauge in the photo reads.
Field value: 140 kPa
